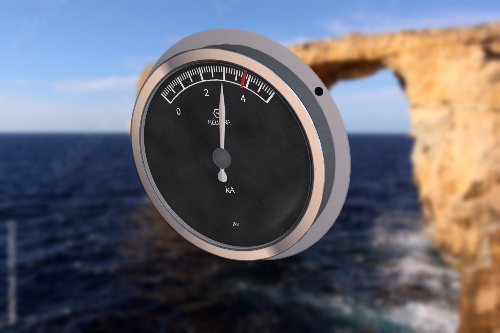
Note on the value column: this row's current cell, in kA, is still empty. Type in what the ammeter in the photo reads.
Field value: 3 kA
